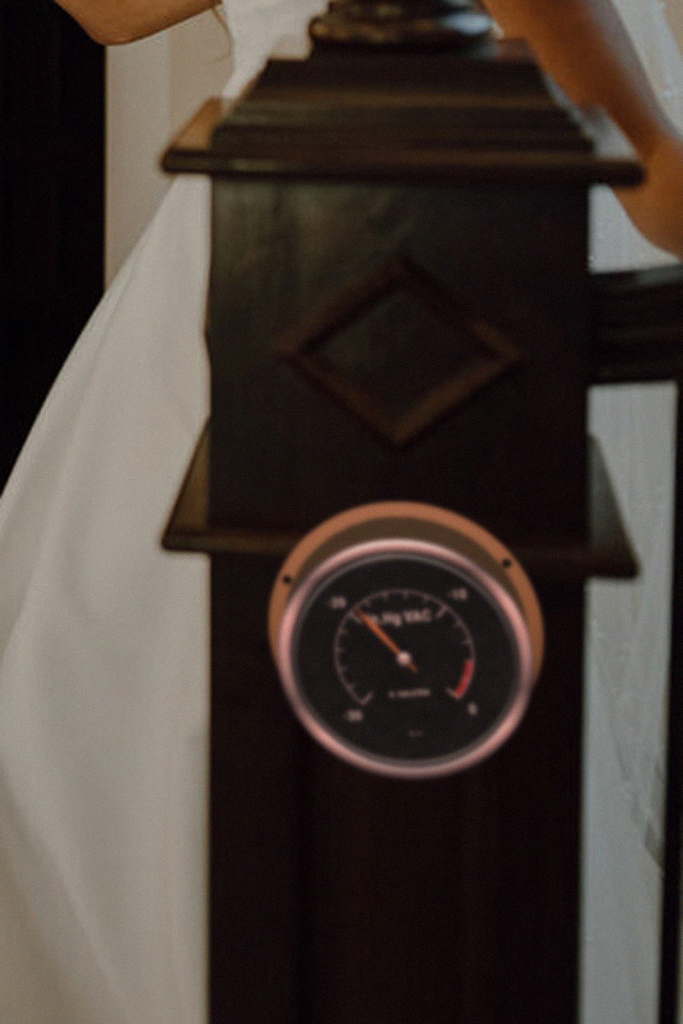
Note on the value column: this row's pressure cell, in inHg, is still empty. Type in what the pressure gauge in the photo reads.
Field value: -19 inHg
